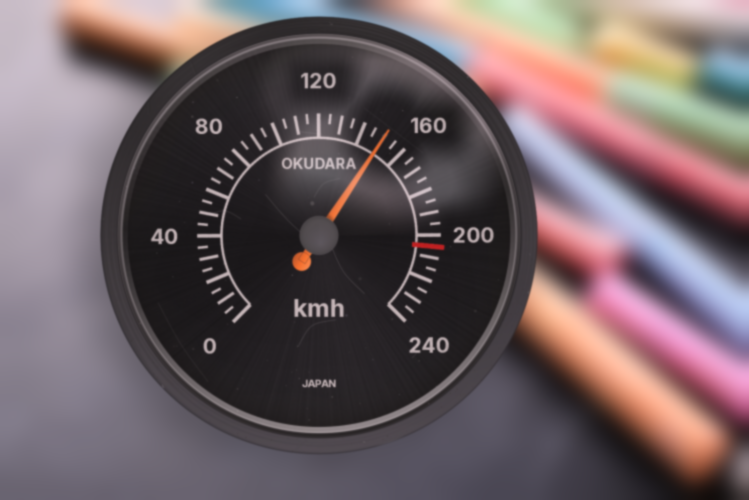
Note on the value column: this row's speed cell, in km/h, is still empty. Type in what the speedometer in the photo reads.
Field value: 150 km/h
